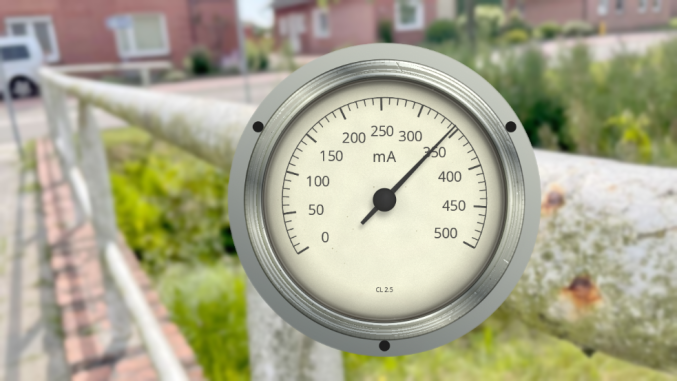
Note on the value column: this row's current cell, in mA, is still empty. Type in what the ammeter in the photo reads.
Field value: 345 mA
